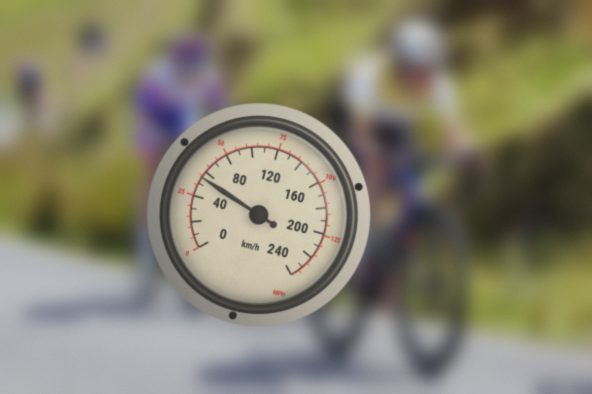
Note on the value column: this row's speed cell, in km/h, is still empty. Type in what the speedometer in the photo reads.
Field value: 55 km/h
